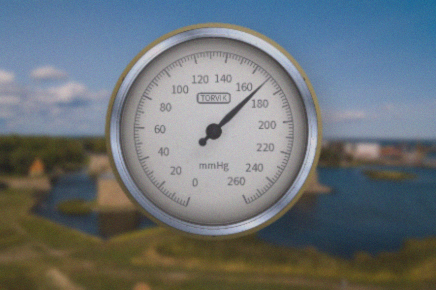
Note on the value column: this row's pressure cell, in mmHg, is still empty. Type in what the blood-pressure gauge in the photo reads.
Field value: 170 mmHg
